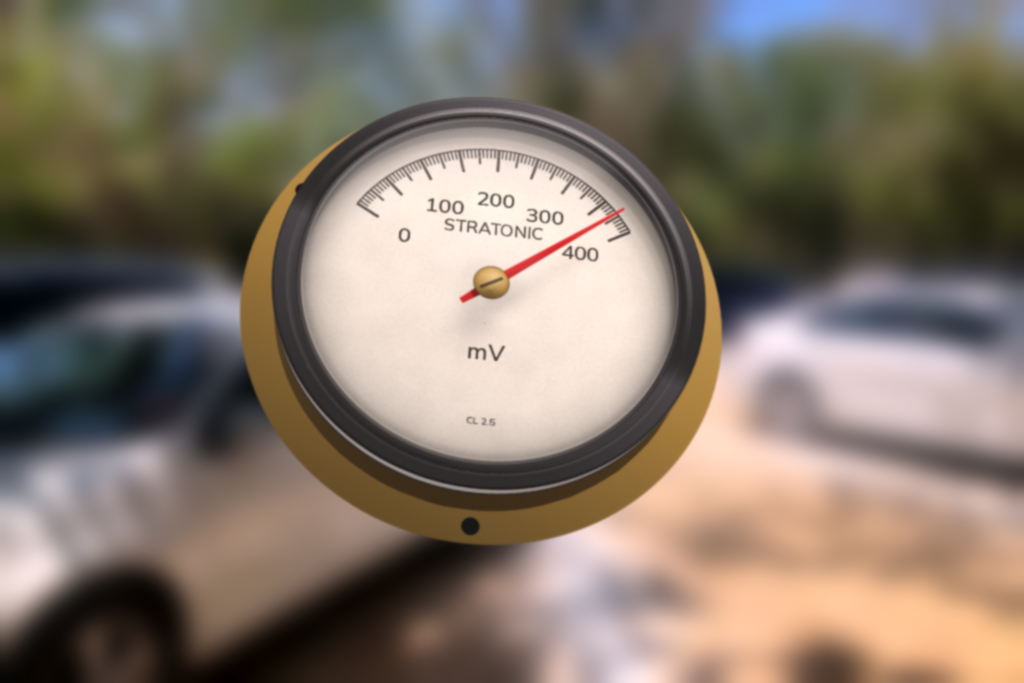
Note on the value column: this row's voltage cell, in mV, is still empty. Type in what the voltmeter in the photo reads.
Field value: 375 mV
